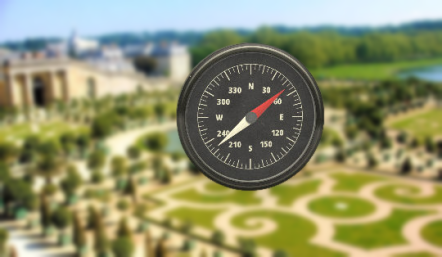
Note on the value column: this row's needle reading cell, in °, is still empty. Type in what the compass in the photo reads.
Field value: 50 °
